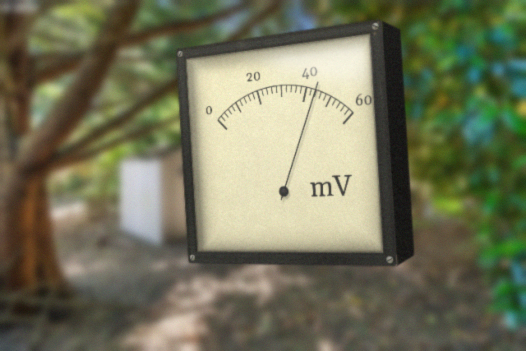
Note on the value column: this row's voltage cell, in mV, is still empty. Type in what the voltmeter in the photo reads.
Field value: 44 mV
